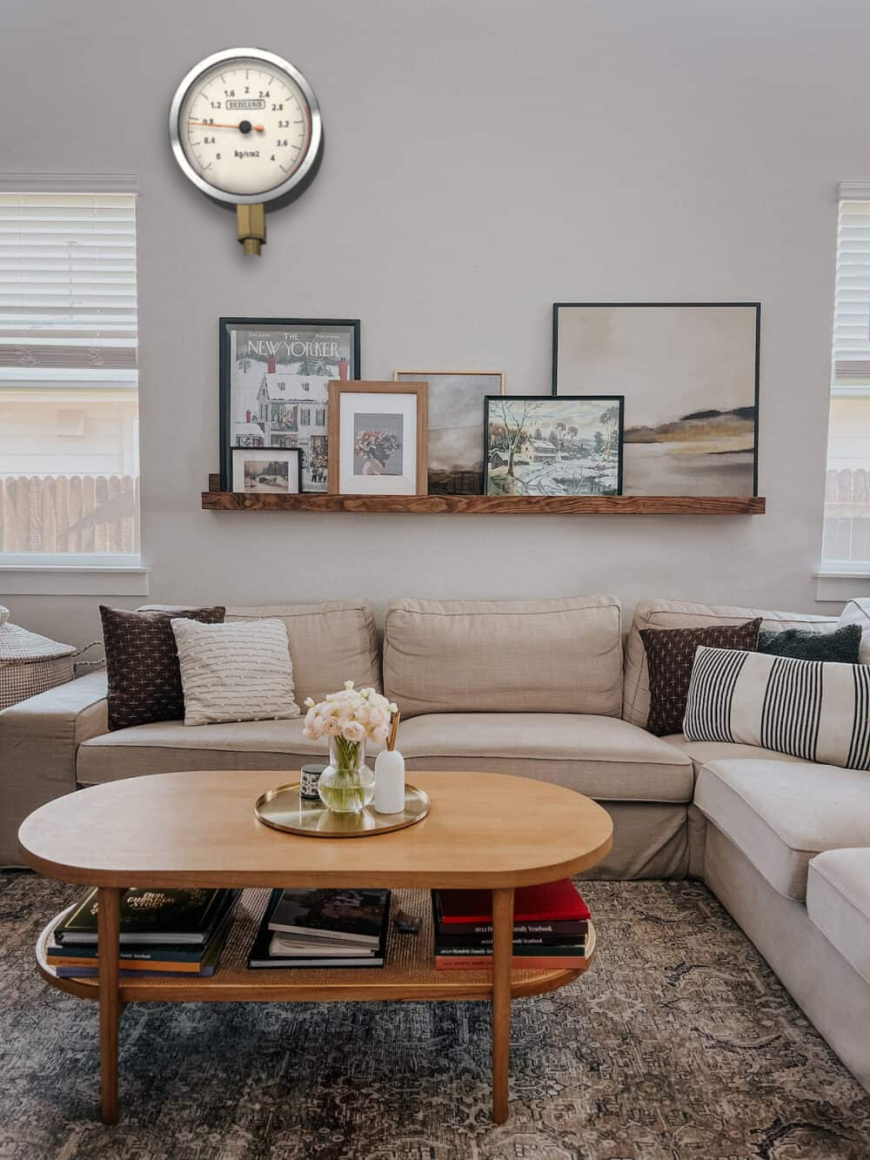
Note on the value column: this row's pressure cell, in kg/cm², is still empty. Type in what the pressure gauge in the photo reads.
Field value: 0.7 kg/cm²
